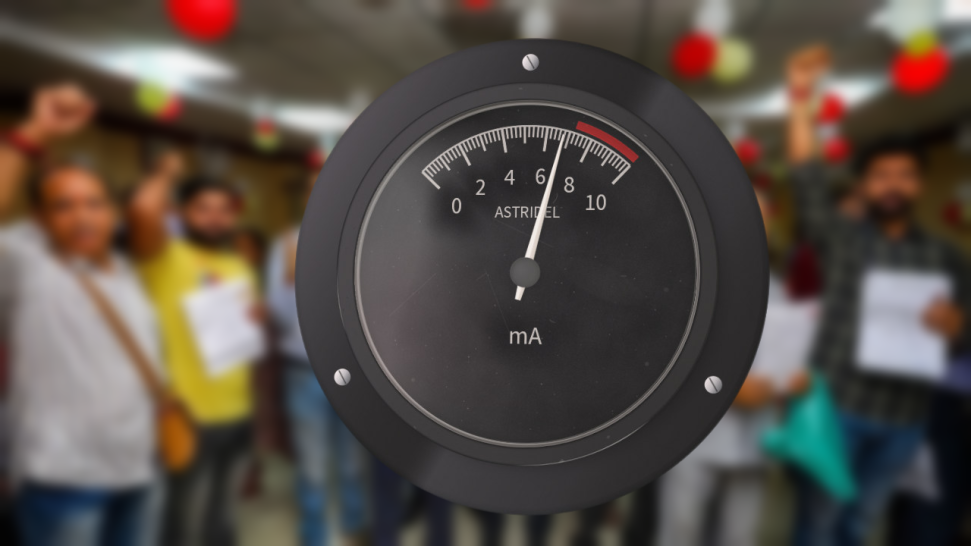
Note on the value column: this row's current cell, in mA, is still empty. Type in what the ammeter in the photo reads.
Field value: 6.8 mA
